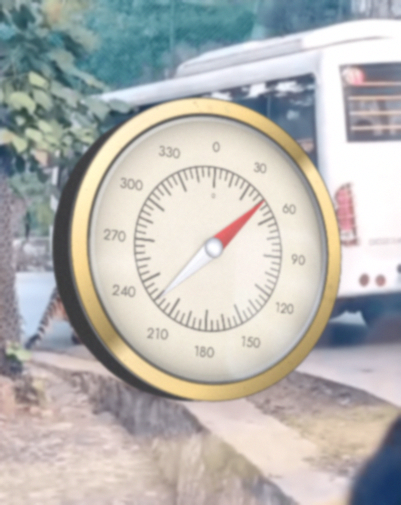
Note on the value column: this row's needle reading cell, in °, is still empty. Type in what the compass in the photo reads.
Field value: 45 °
